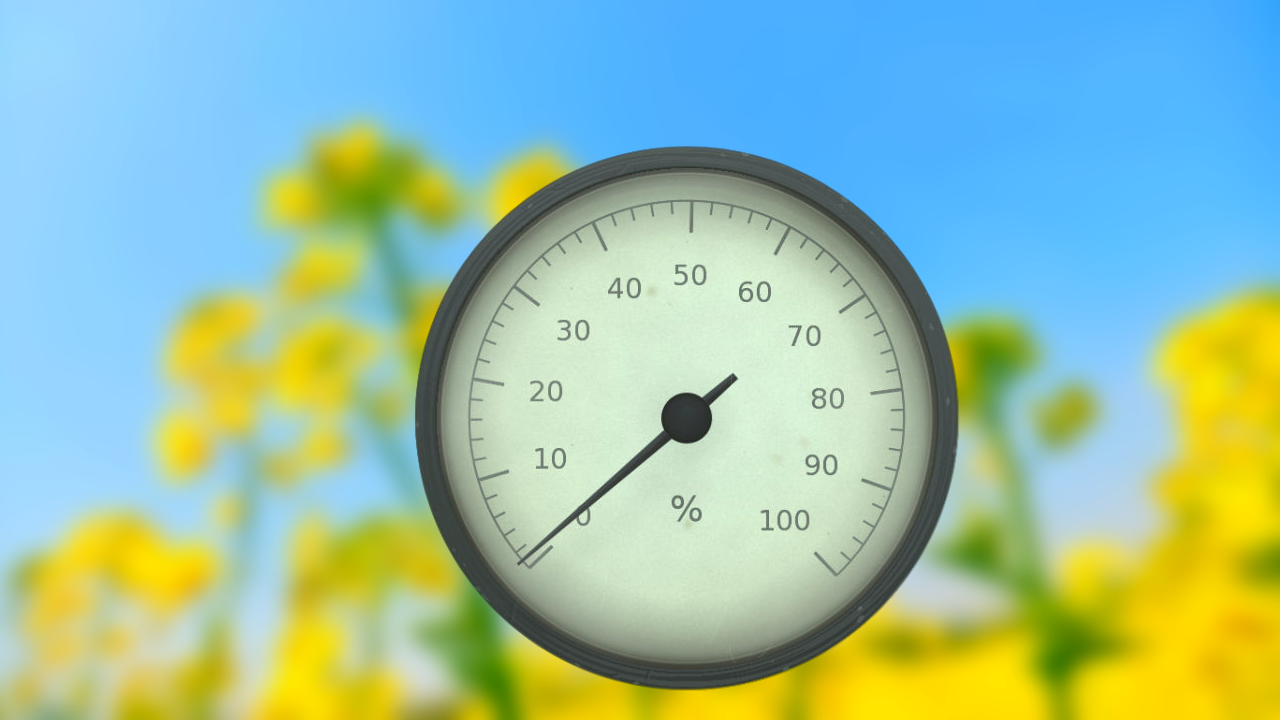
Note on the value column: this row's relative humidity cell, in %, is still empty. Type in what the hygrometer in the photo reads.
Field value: 1 %
